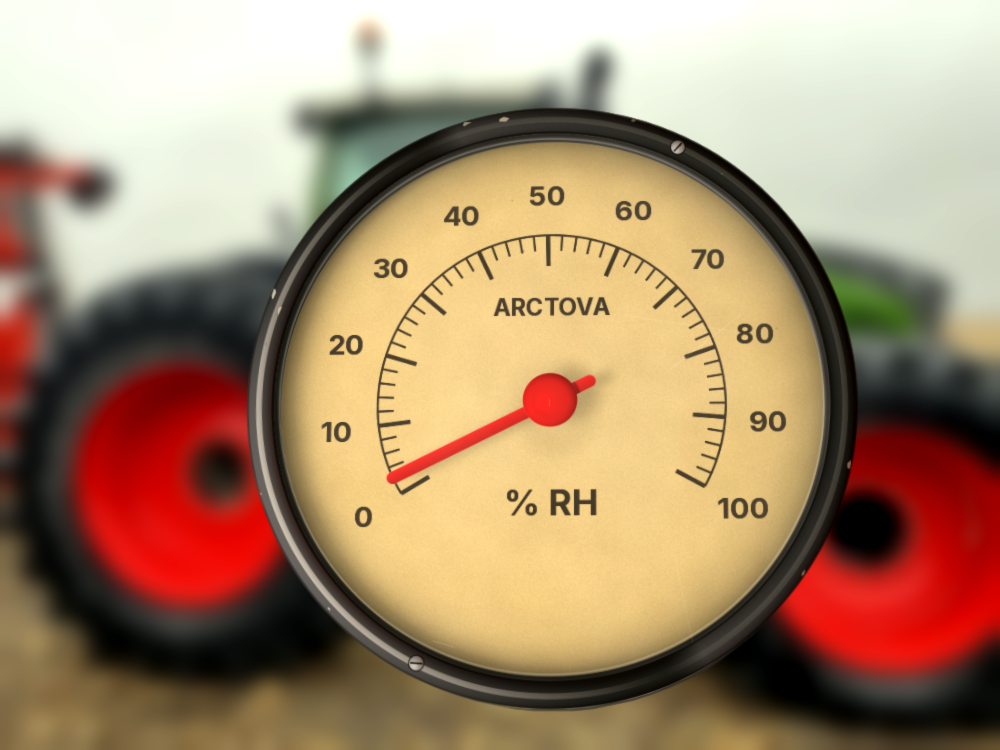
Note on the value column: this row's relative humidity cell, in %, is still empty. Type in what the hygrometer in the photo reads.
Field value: 2 %
